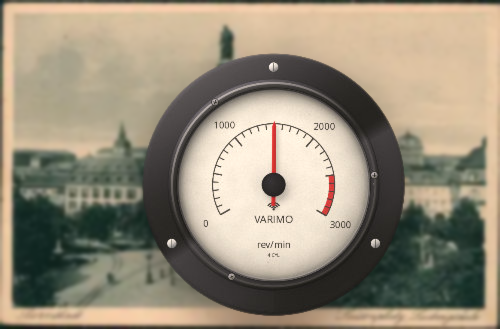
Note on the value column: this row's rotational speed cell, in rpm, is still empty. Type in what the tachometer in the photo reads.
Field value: 1500 rpm
